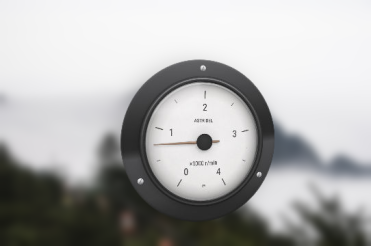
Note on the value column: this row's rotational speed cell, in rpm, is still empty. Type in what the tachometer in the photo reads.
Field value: 750 rpm
